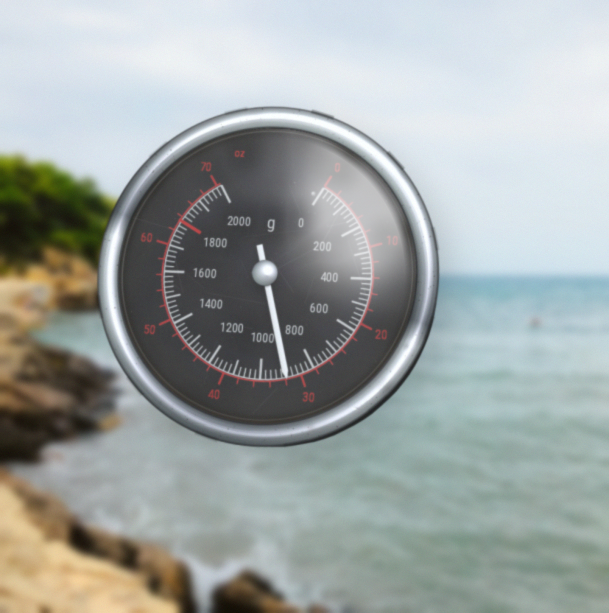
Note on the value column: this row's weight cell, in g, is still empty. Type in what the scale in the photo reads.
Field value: 900 g
